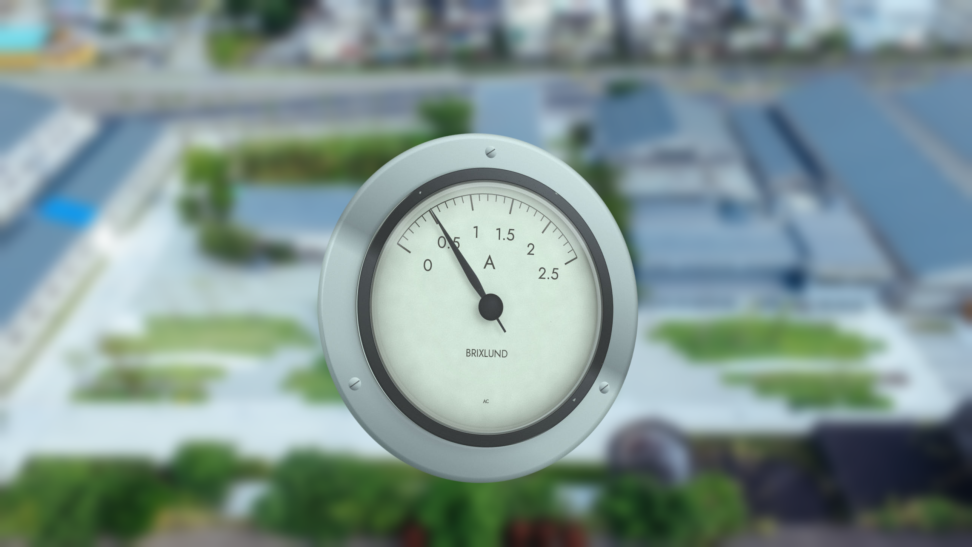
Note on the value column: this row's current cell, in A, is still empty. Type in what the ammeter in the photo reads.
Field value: 0.5 A
